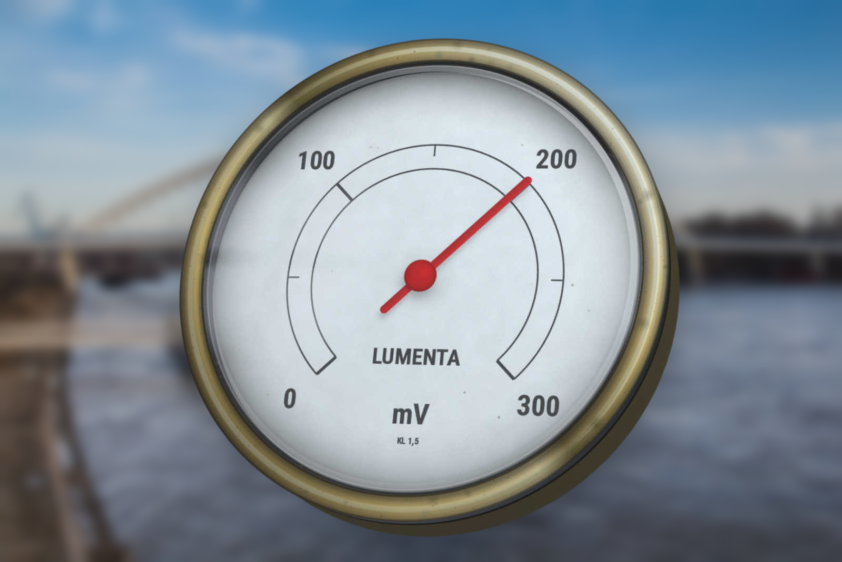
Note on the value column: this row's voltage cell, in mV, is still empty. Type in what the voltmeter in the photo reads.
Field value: 200 mV
